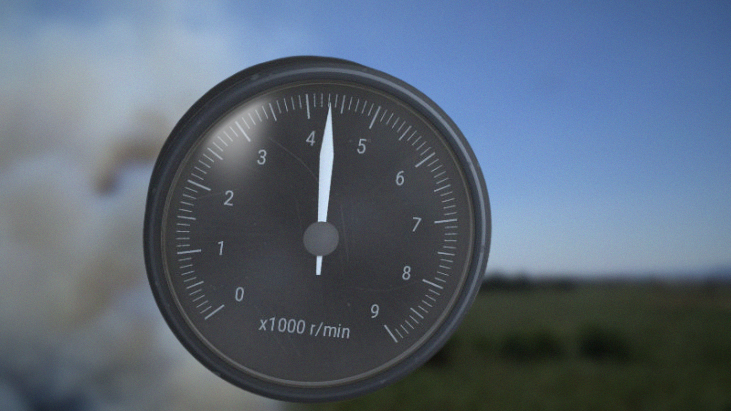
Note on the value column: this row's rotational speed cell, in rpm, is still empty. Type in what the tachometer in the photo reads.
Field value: 4300 rpm
